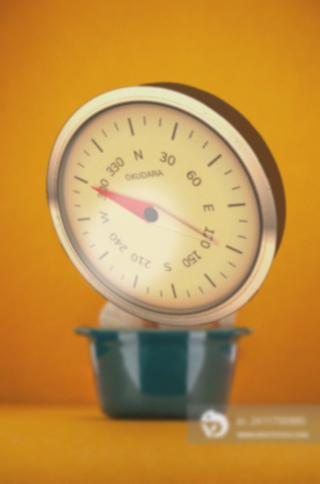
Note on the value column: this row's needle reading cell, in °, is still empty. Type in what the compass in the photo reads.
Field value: 300 °
